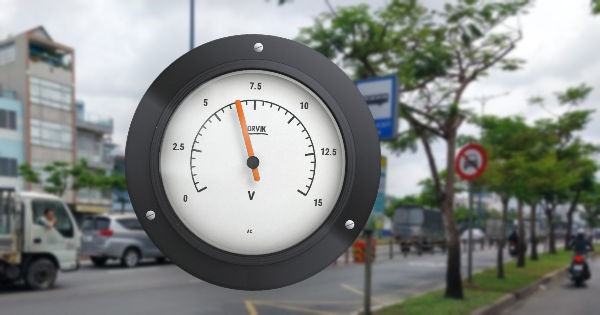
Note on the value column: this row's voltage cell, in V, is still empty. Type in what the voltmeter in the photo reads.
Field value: 6.5 V
